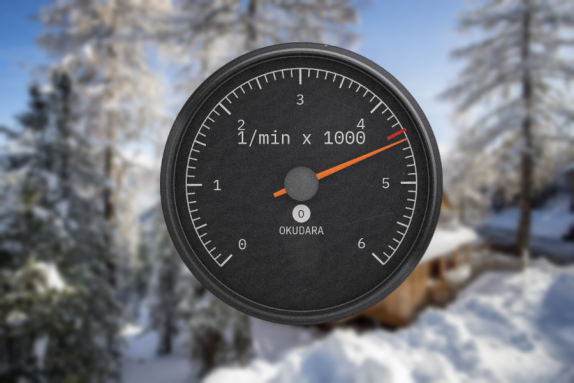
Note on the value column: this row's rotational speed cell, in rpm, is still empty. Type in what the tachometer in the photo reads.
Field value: 4500 rpm
